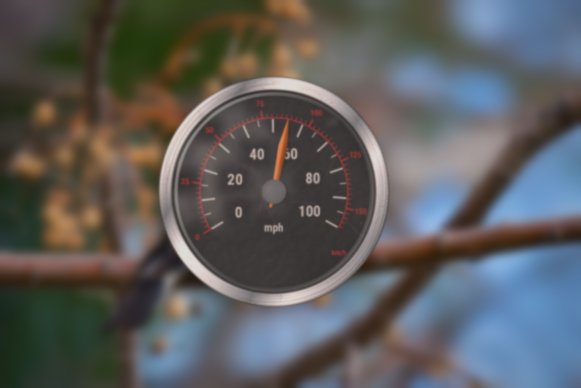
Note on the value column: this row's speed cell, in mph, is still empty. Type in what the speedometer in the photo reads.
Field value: 55 mph
